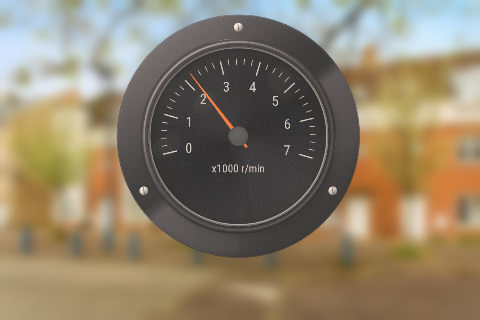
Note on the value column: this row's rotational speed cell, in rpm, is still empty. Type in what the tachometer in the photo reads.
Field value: 2200 rpm
